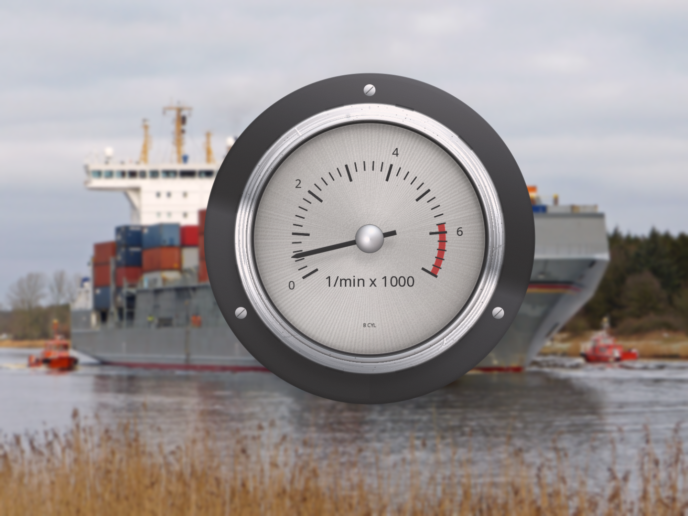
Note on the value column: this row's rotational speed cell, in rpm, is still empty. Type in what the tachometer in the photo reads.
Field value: 500 rpm
